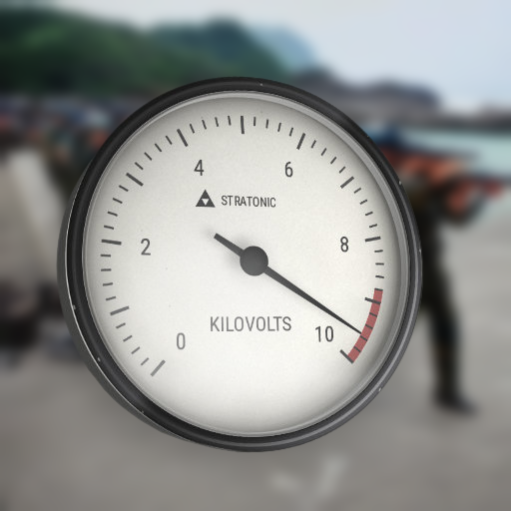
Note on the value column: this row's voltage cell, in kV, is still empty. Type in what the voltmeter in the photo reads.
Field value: 9.6 kV
